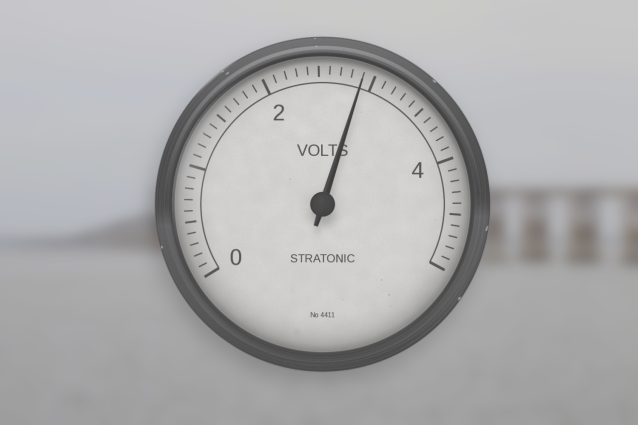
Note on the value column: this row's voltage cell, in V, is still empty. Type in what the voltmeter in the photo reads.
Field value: 2.9 V
